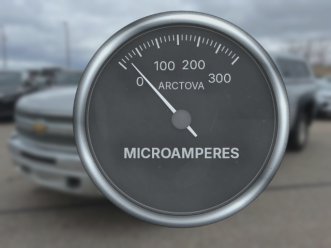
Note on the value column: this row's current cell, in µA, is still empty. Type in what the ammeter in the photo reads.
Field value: 20 µA
